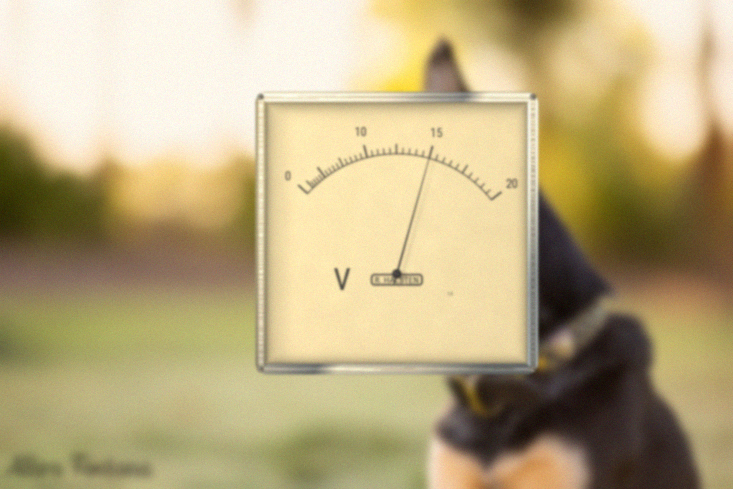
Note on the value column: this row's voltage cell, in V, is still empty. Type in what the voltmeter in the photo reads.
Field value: 15 V
